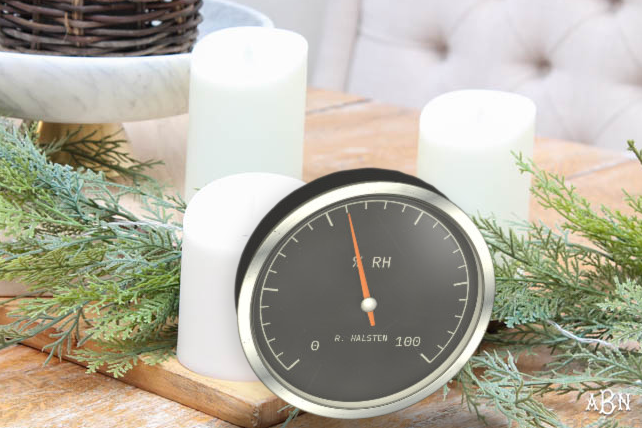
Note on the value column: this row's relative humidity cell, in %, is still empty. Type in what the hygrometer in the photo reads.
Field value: 44 %
